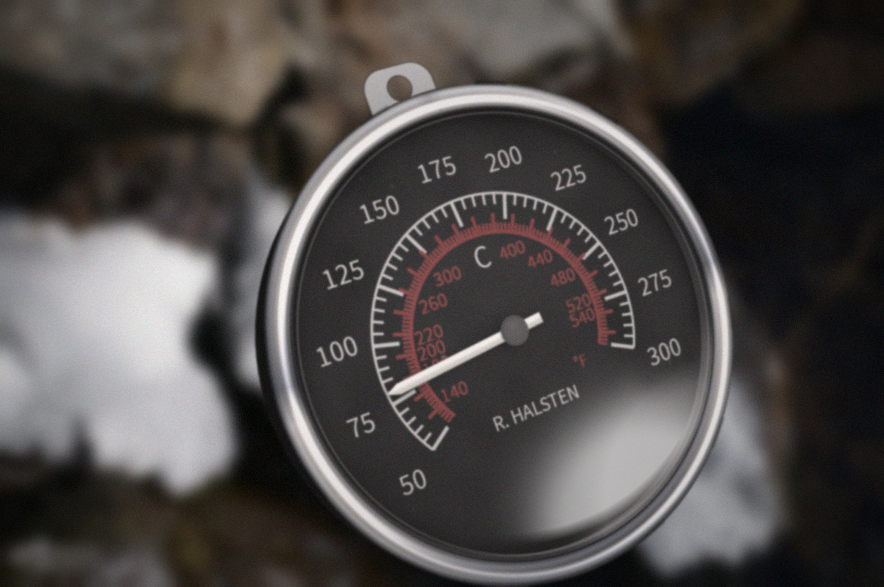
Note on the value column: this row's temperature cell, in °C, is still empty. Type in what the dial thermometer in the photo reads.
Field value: 80 °C
